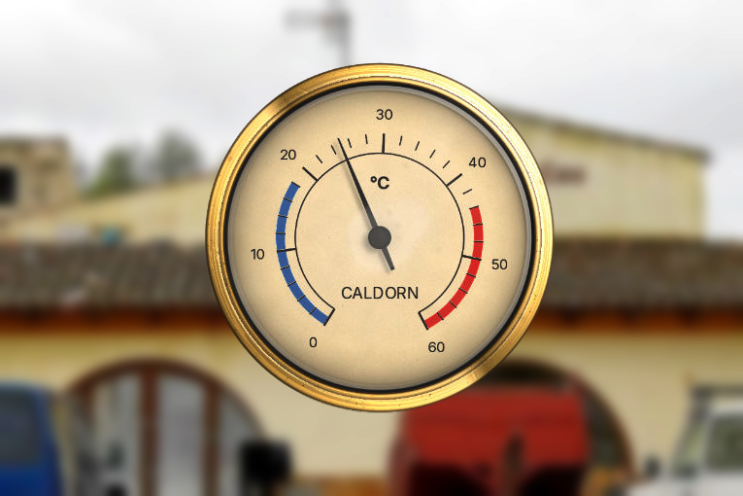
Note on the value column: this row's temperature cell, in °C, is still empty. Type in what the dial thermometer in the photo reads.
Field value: 25 °C
